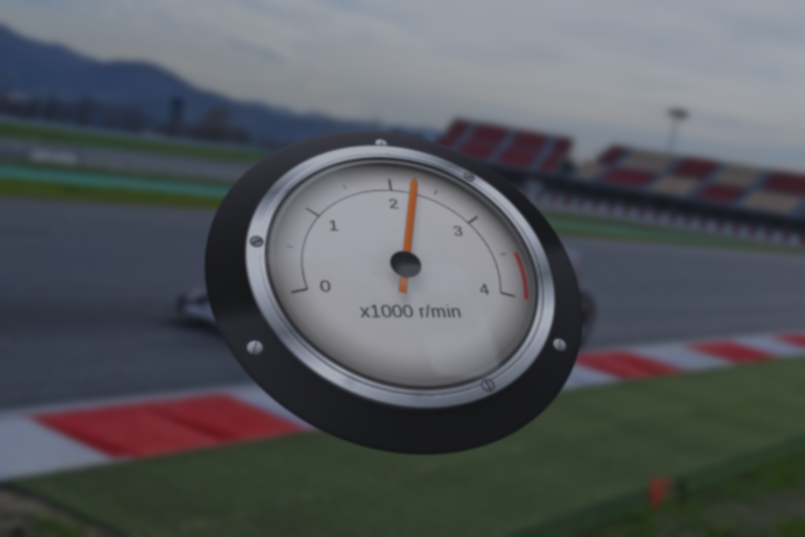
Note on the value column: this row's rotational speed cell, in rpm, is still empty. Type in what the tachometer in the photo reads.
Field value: 2250 rpm
